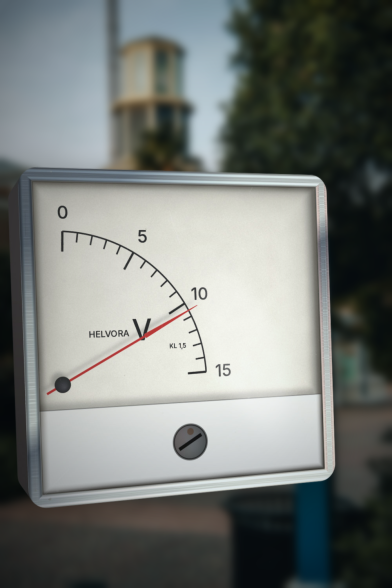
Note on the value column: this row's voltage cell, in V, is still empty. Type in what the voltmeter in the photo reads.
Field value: 10.5 V
